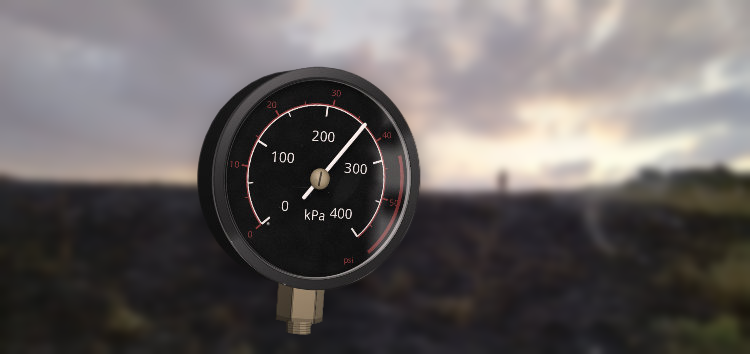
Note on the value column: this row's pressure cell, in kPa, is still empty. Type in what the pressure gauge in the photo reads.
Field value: 250 kPa
